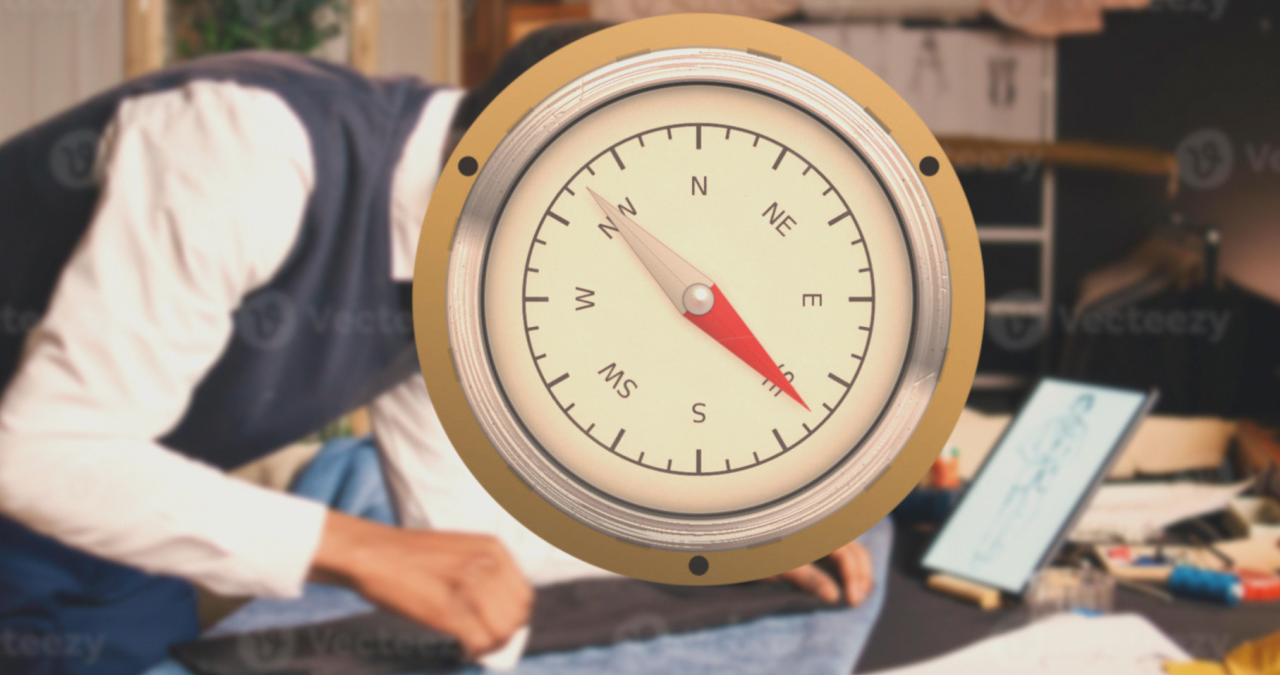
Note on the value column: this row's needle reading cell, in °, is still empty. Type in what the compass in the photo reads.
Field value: 135 °
